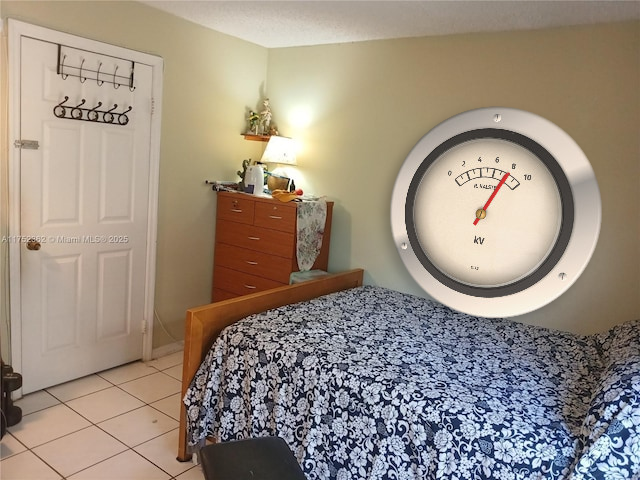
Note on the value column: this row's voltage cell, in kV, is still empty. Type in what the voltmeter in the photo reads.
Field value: 8 kV
